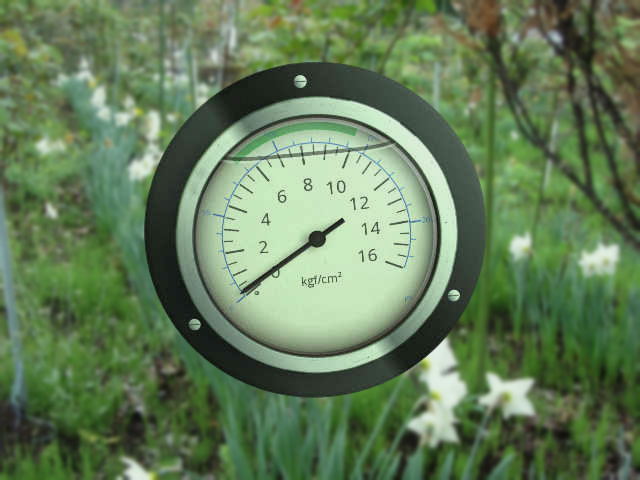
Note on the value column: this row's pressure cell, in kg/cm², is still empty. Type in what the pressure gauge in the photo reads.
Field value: 0.25 kg/cm²
